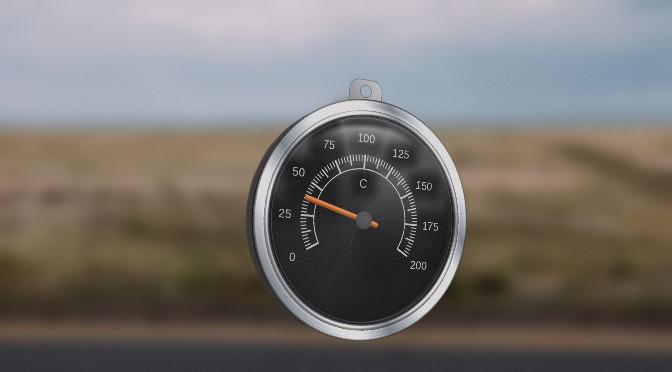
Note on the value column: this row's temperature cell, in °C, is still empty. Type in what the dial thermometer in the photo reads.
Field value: 37.5 °C
